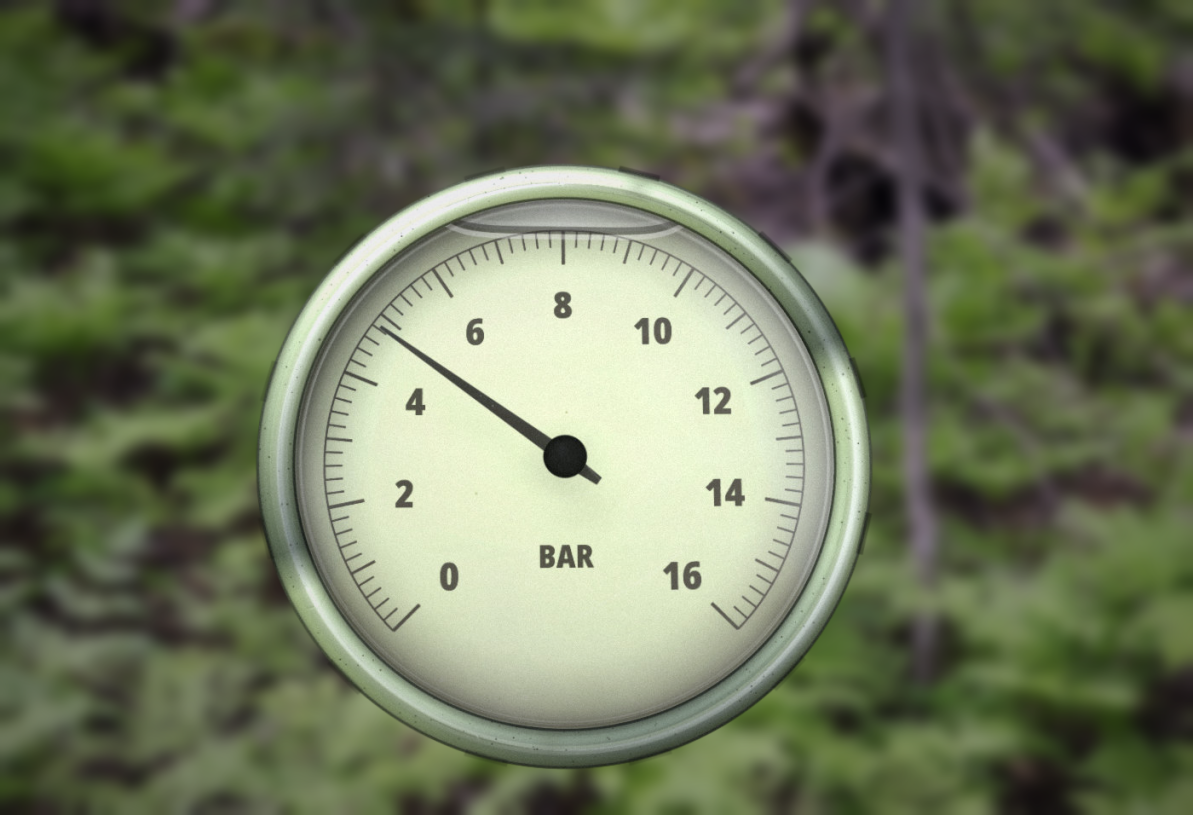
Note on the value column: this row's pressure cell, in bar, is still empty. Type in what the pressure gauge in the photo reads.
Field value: 4.8 bar
